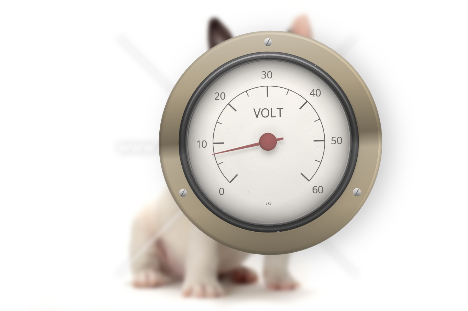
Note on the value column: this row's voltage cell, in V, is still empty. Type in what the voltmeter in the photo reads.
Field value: 7.5 V
